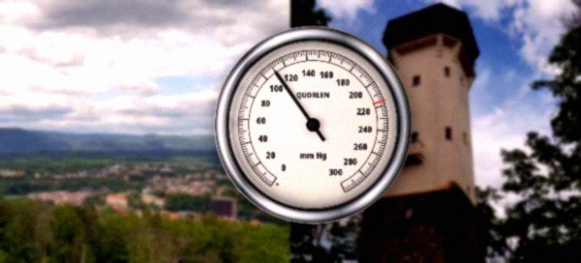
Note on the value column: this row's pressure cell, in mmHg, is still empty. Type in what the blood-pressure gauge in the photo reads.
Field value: 110 mmHg
